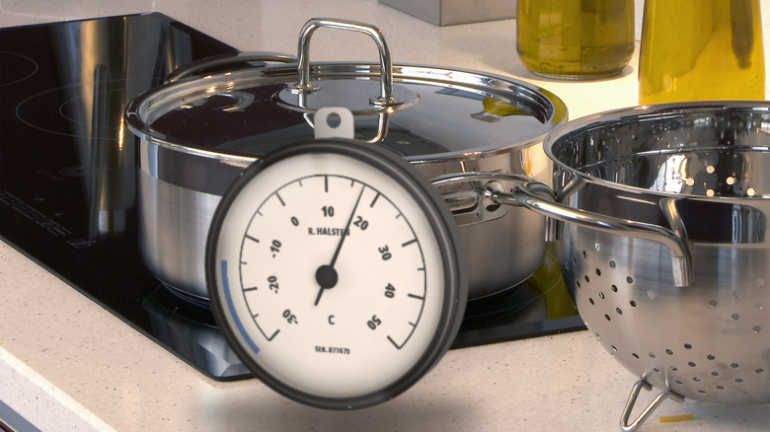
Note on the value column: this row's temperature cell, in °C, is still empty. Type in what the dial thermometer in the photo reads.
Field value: 17.5 °C
